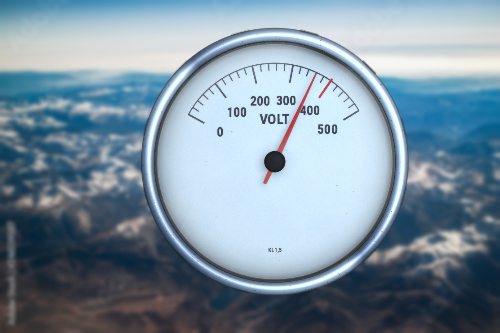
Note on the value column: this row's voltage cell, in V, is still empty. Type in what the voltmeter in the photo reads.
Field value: 360 V
